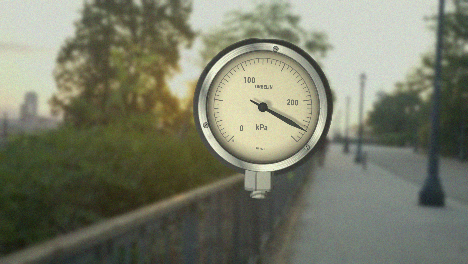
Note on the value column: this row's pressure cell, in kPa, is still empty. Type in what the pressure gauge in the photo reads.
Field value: 235 kPa
